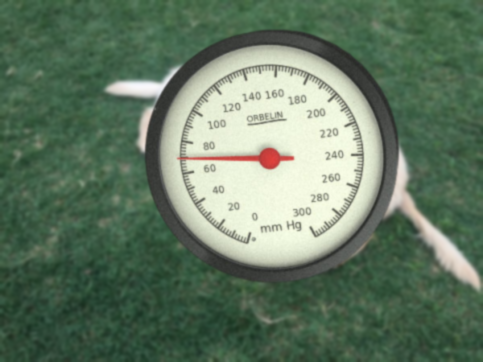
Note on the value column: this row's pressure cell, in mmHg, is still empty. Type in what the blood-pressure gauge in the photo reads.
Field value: 70 mmHg
